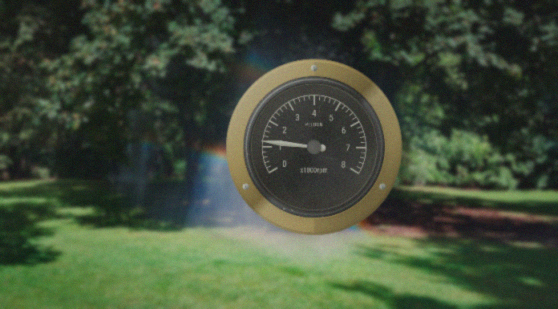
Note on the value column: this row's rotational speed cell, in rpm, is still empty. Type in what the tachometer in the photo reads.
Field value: 1200 rpm
